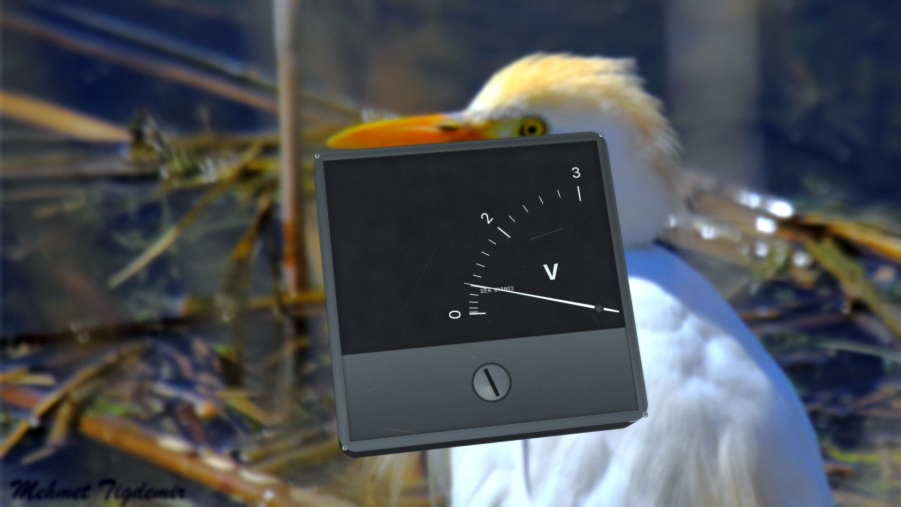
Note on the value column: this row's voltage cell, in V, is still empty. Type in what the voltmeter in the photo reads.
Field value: 1 V
